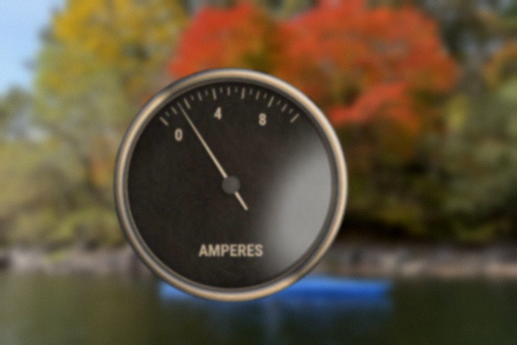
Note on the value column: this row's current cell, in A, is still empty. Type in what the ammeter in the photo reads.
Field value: 1.5 A
